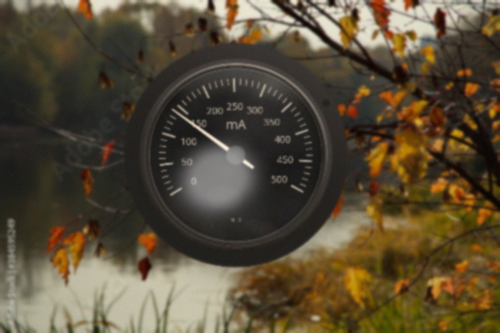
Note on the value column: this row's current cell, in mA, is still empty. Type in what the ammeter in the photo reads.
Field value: 140 mA
